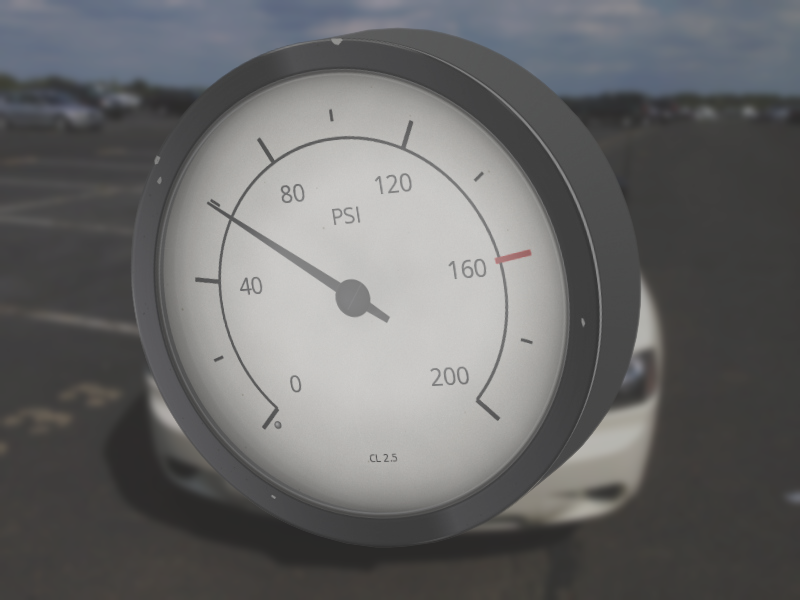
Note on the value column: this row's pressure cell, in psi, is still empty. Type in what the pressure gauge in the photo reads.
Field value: 60 psi
